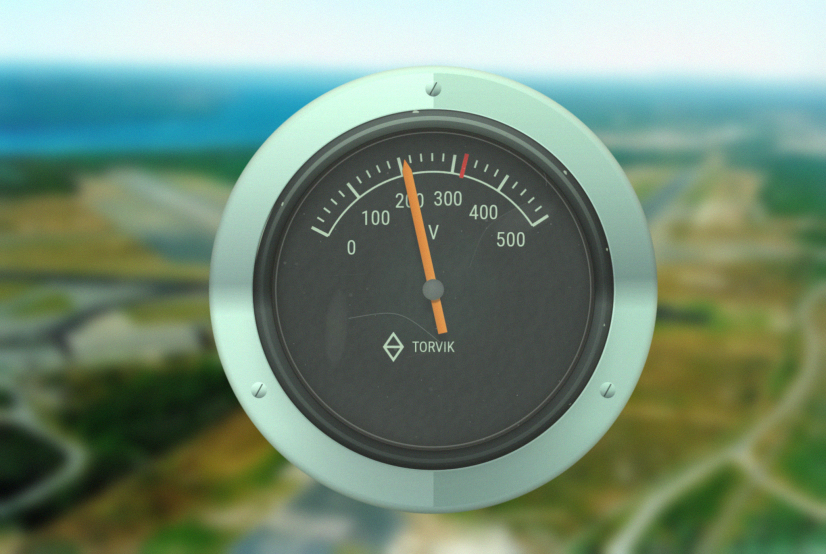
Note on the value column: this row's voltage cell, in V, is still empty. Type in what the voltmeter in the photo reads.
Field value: 210 V
